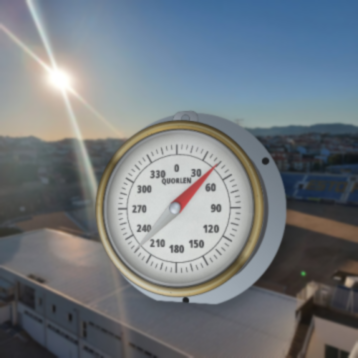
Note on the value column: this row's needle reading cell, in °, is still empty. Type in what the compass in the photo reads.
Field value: 45 °
